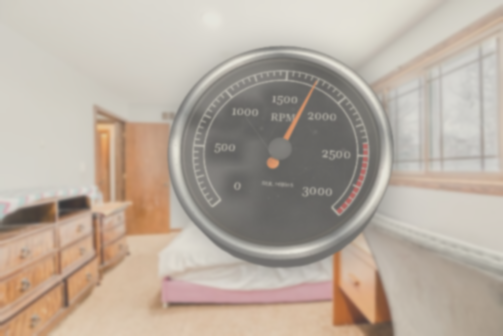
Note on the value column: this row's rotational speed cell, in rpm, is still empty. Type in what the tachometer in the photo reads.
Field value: 1750 rpm
